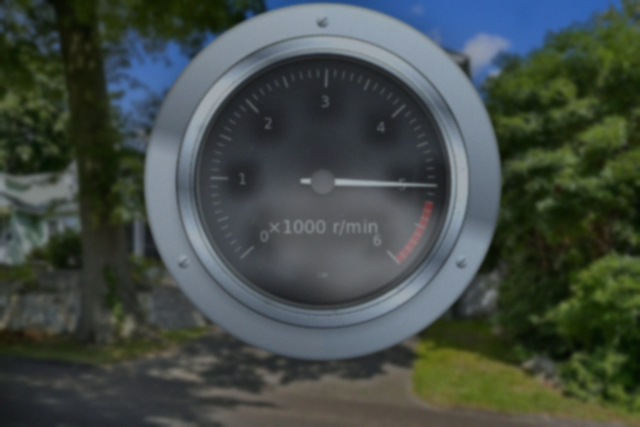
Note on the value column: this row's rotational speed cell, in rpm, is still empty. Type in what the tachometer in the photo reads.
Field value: 5000 rpm
